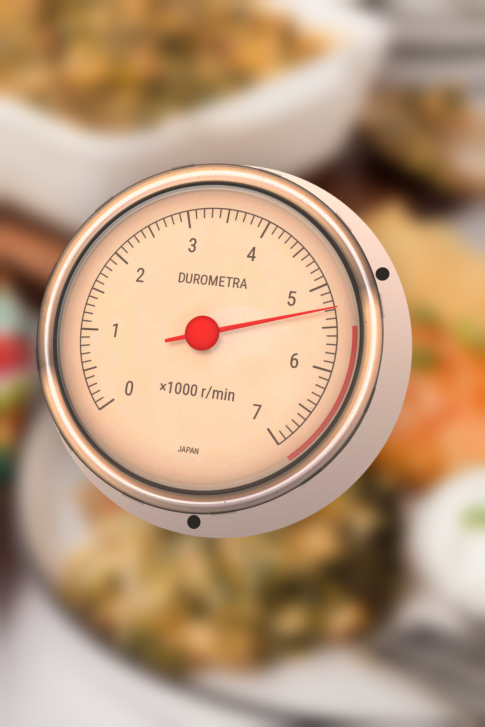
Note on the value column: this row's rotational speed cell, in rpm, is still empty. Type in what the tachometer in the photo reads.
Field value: 5300 rpm
